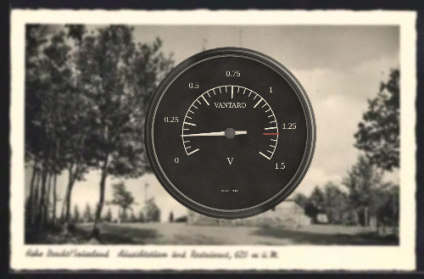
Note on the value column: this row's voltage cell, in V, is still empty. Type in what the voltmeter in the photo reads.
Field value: 0.15 V
